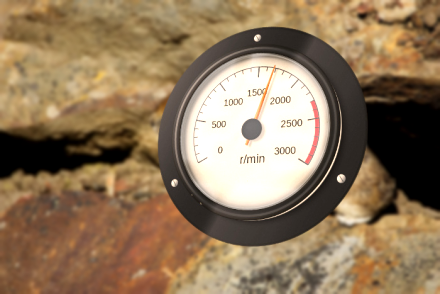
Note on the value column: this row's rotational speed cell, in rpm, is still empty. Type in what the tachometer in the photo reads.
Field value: 1700 rpm
